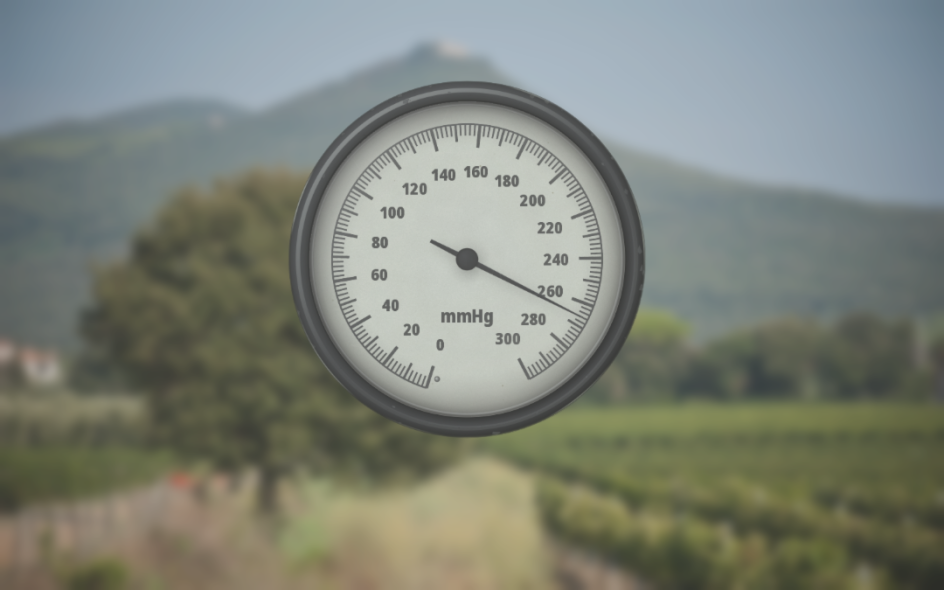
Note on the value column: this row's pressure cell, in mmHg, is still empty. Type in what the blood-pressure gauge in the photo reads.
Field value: 266 mmHg
